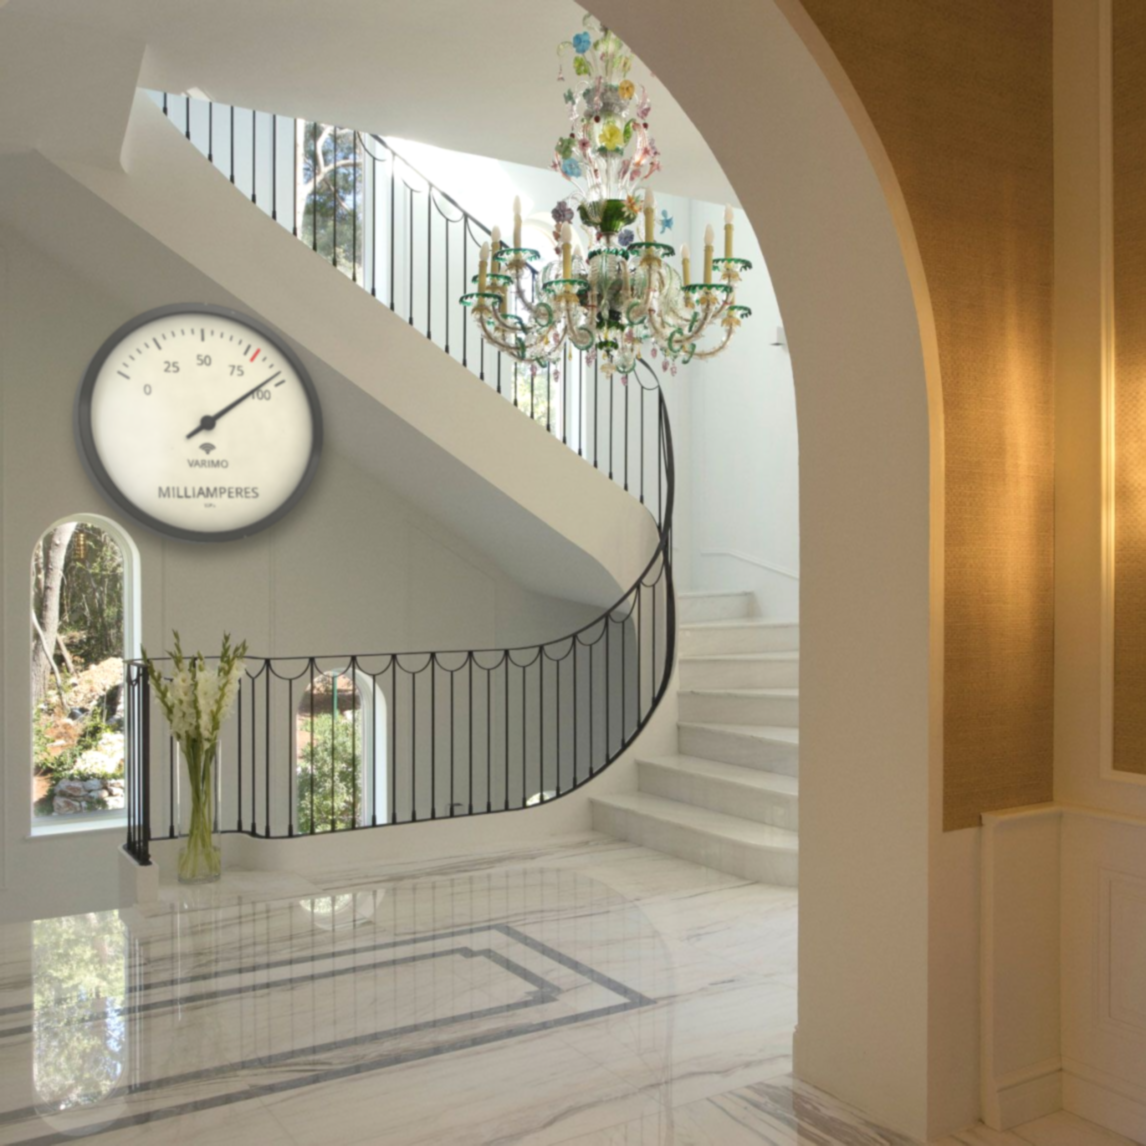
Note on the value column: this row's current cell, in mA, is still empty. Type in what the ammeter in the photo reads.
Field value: 95 mA
